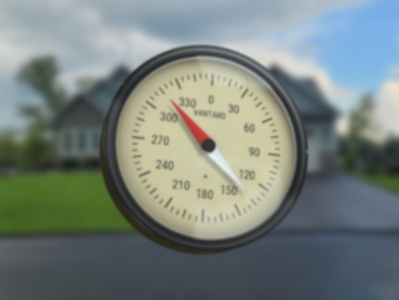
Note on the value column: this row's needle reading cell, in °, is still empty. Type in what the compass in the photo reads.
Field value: 315 °
